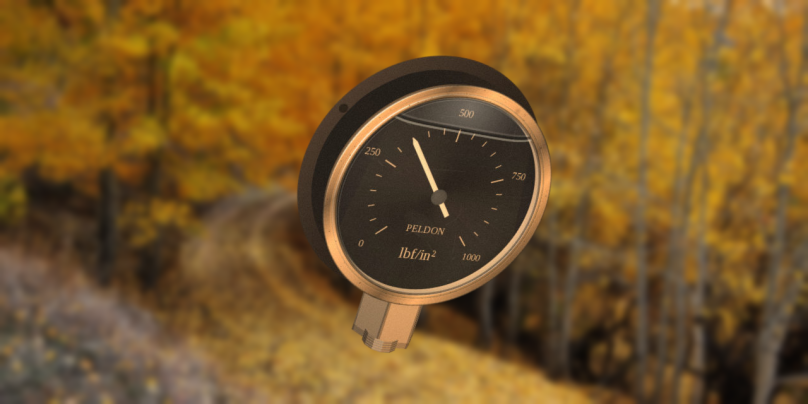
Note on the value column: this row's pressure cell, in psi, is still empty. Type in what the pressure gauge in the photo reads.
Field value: 350 psi
